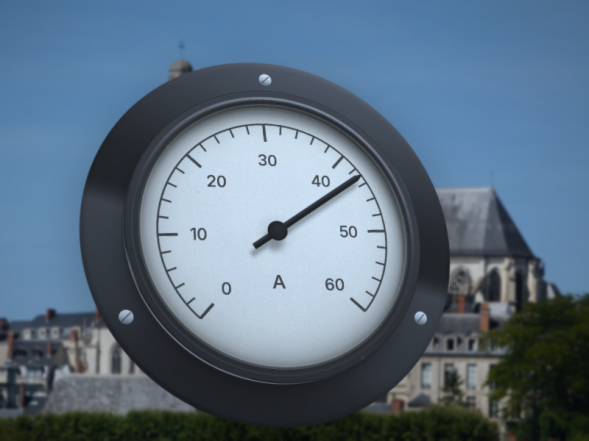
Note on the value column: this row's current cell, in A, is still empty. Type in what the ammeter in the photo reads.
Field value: 43 A
